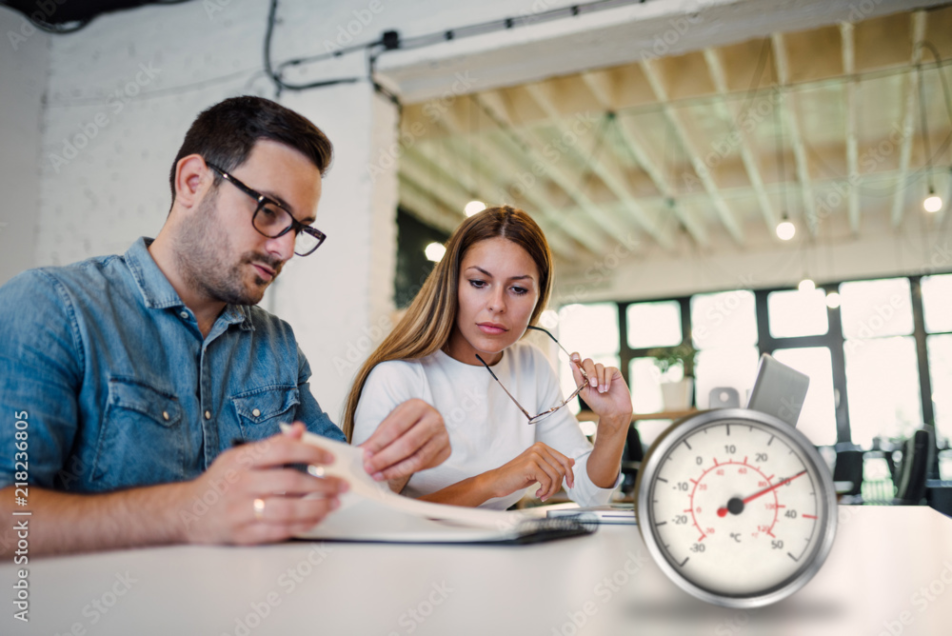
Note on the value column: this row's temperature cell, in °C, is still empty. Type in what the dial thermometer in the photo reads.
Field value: 30 °C
